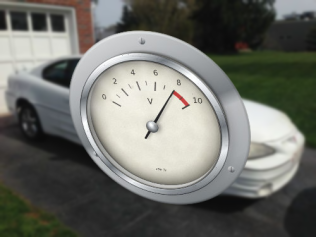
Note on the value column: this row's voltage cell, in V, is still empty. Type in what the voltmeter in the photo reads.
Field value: 8 V
